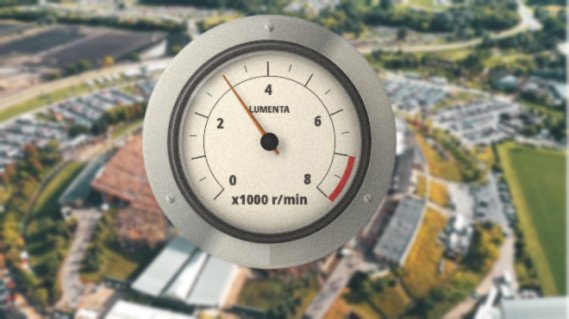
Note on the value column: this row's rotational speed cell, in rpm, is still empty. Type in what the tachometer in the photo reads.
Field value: 3000 rpm
